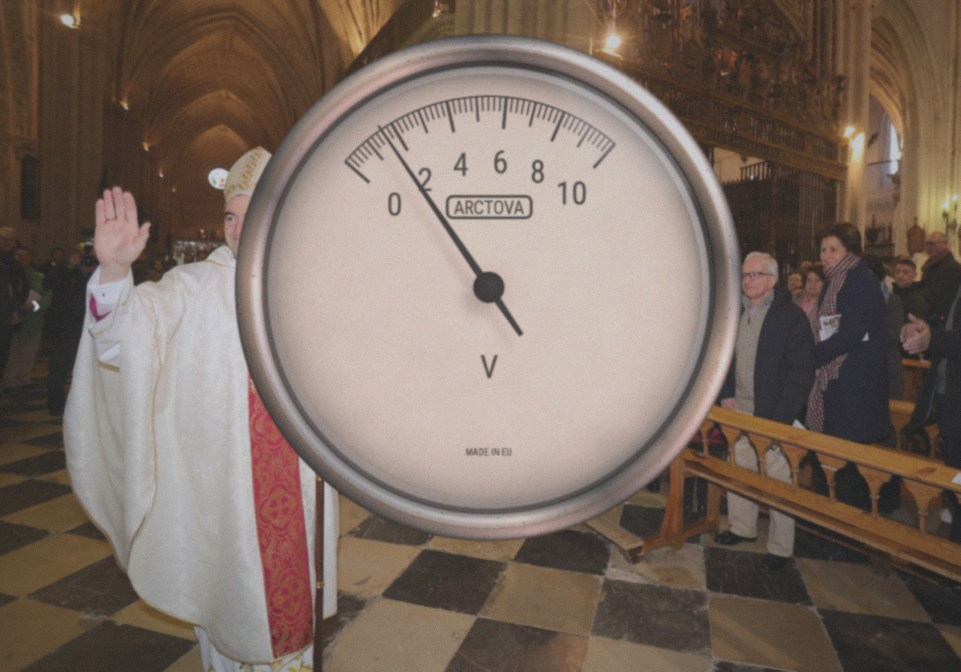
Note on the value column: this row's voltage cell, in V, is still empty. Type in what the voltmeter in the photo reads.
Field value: 1.6 V
